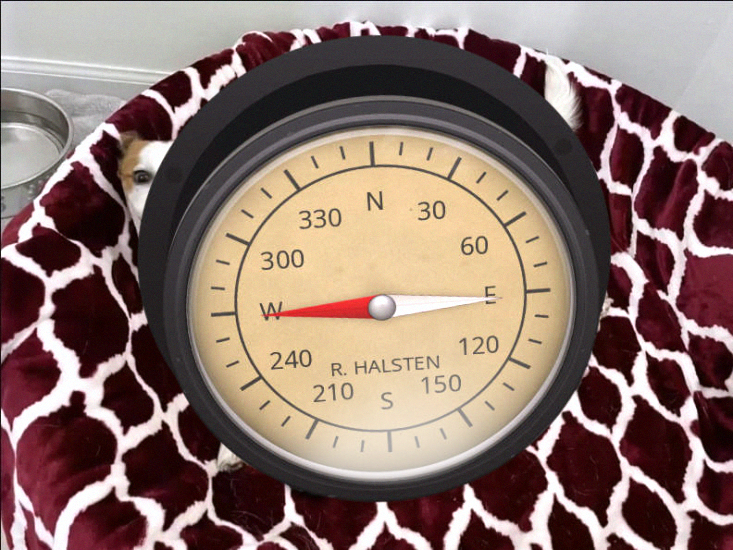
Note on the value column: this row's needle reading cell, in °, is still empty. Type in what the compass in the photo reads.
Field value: 270 °
